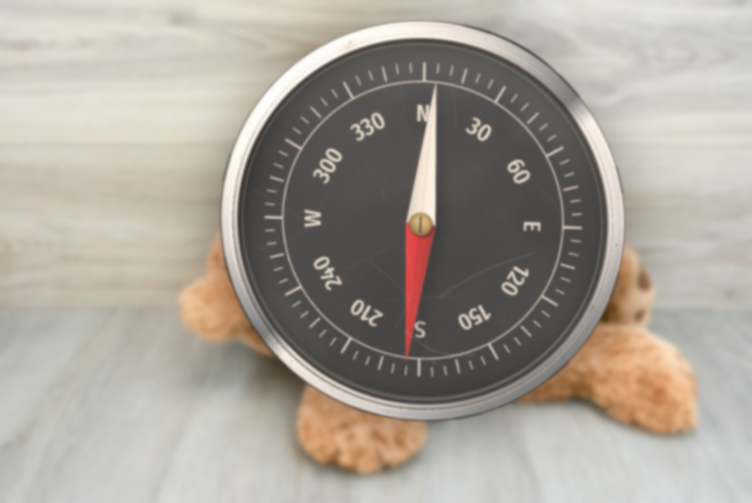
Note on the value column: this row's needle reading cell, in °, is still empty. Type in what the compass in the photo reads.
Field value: 185 °
